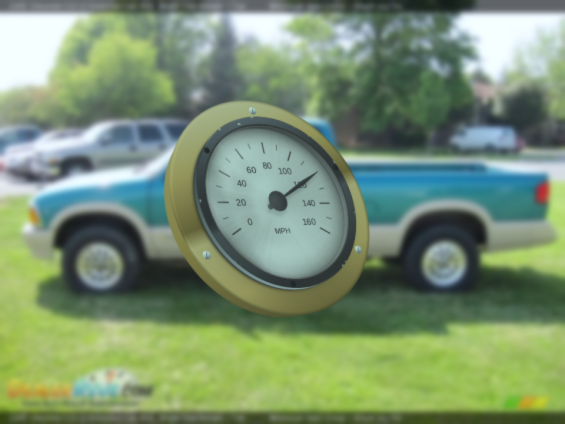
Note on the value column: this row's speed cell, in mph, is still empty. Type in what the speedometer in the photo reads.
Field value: 120 mph
